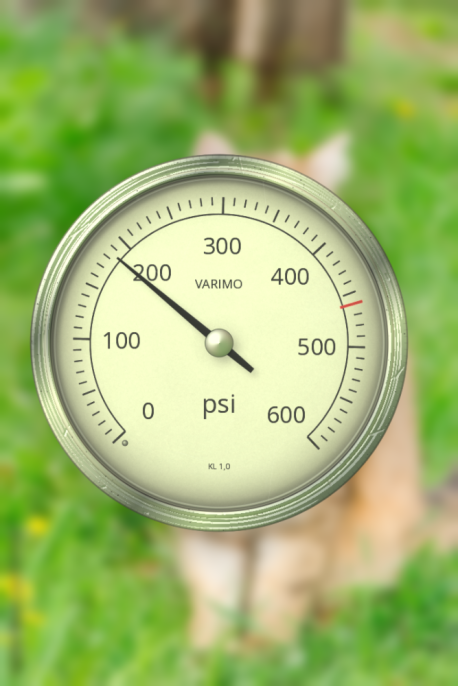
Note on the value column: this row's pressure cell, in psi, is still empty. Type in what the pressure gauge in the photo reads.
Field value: 185 psi
